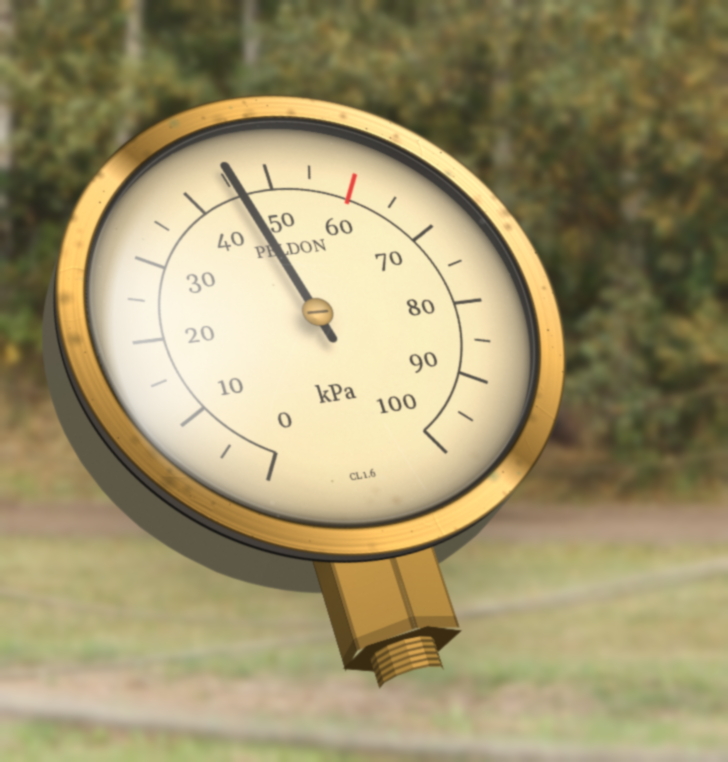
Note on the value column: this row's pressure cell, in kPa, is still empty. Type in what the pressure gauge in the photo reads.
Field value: 45 kPa
